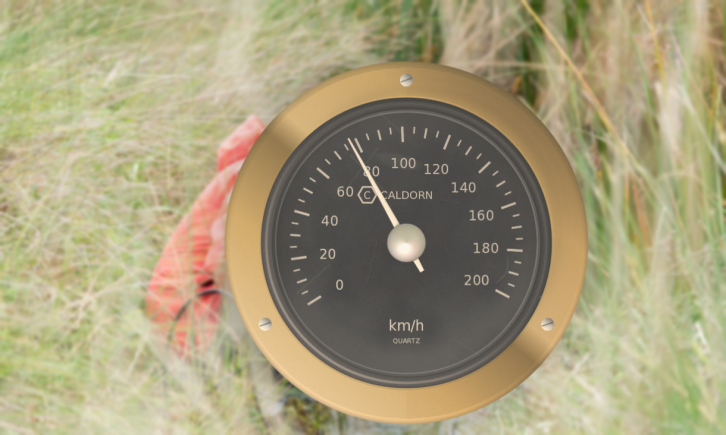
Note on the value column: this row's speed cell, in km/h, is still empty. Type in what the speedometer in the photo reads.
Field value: 77.5 km/h
